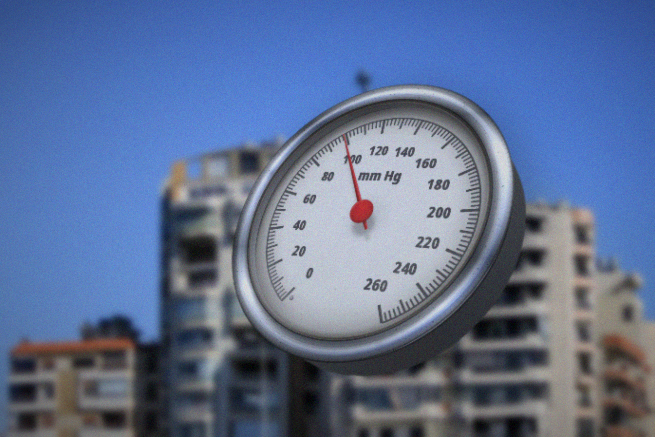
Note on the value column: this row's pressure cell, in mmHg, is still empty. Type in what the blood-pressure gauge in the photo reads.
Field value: 100 mmHg
